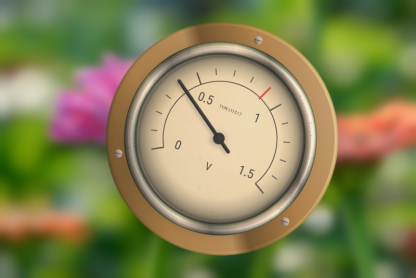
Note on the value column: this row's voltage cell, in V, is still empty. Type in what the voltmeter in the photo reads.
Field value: 0.4 V
